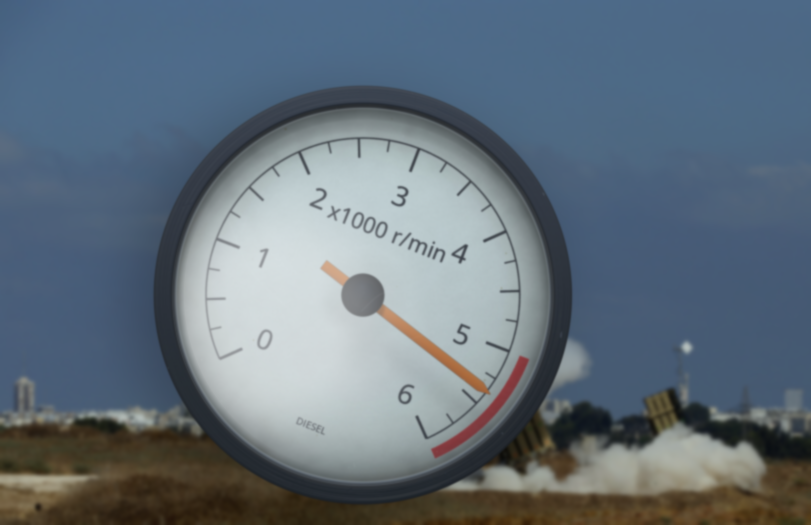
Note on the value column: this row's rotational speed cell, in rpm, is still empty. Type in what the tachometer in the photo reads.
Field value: 5375 rpm
